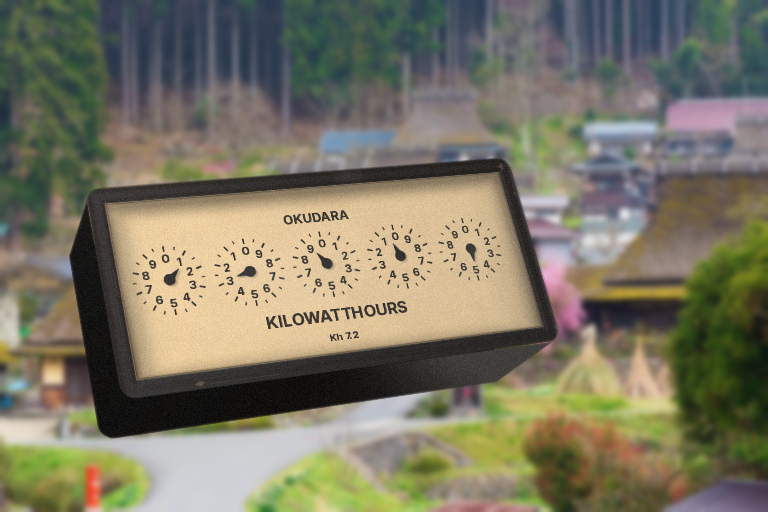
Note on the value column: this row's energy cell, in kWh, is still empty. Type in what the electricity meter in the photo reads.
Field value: 12905 kWh
